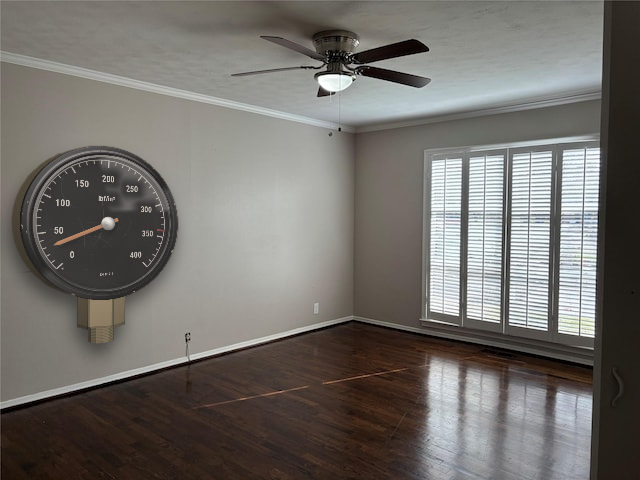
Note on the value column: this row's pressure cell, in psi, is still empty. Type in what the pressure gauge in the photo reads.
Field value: 30 psi
